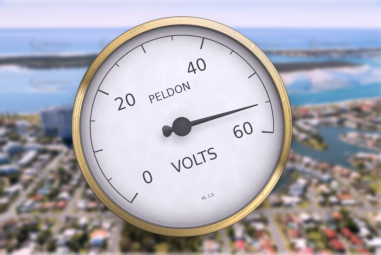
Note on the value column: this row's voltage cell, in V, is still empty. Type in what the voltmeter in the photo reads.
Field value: 55 V
